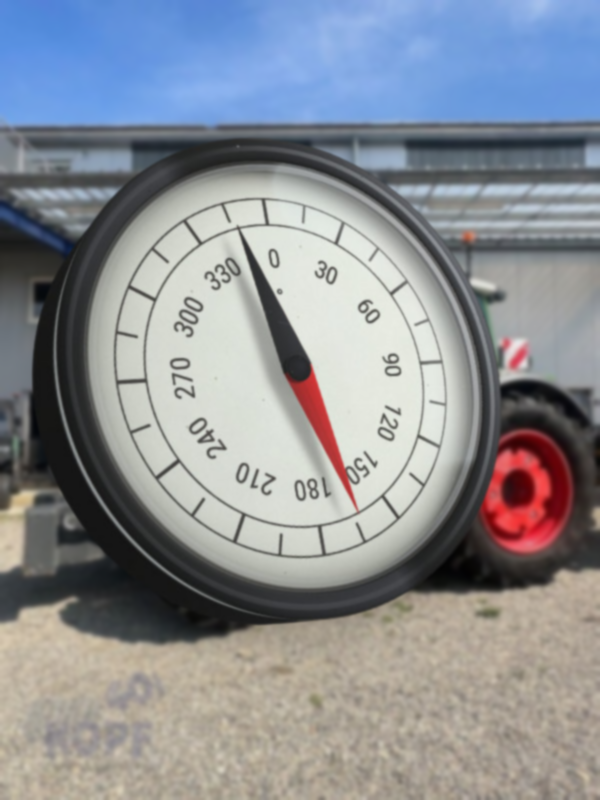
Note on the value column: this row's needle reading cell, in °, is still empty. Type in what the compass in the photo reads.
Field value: 165 °
